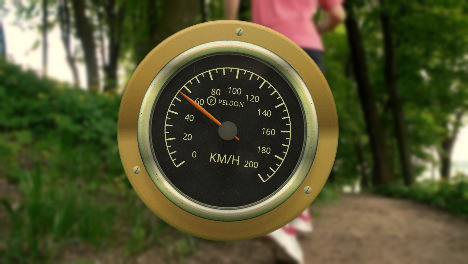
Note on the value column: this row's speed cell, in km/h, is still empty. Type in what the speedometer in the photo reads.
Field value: 55 km/h
